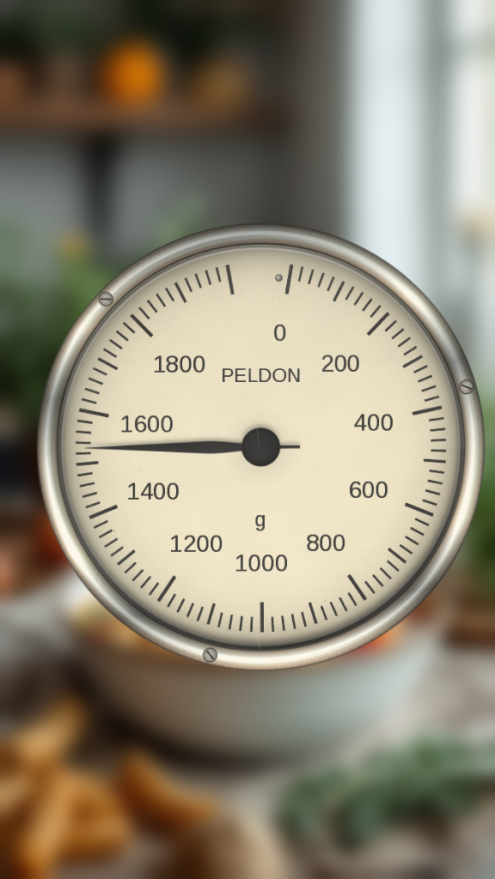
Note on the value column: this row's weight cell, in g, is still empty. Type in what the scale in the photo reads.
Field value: 1530 g
